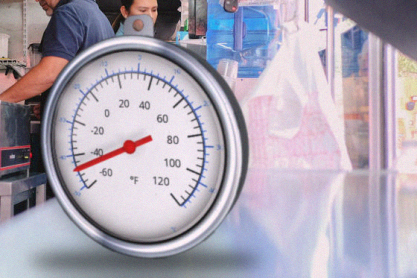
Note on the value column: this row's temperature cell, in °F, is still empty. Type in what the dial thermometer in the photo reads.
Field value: -48 °F
